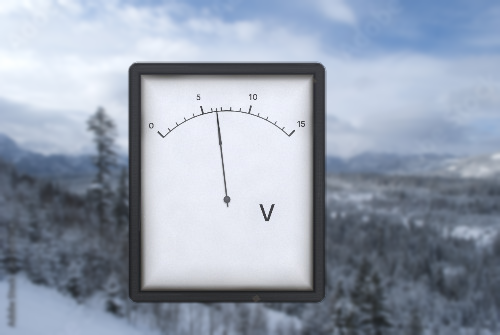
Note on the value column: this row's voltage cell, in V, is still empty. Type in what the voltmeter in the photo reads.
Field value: 6.5 V
